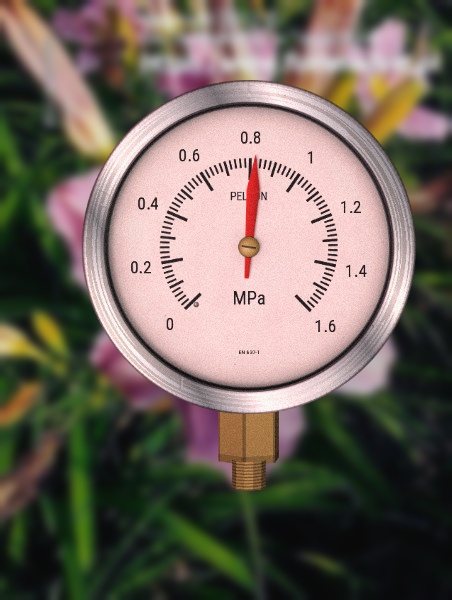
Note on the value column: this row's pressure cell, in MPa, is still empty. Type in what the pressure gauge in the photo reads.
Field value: 0.82 MPa
